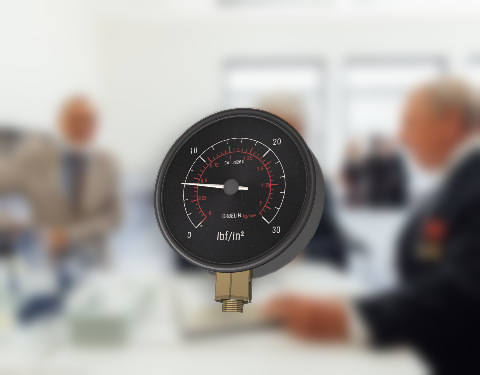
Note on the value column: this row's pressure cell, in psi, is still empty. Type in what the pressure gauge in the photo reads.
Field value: 6 psi
